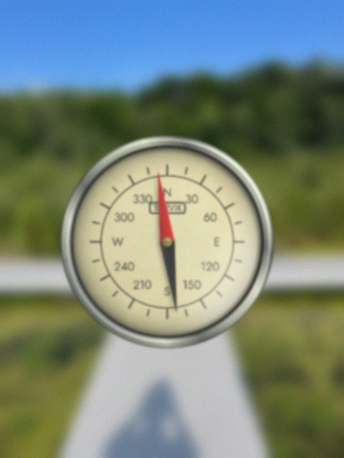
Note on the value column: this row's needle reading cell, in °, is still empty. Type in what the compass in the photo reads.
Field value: 352.5 °
